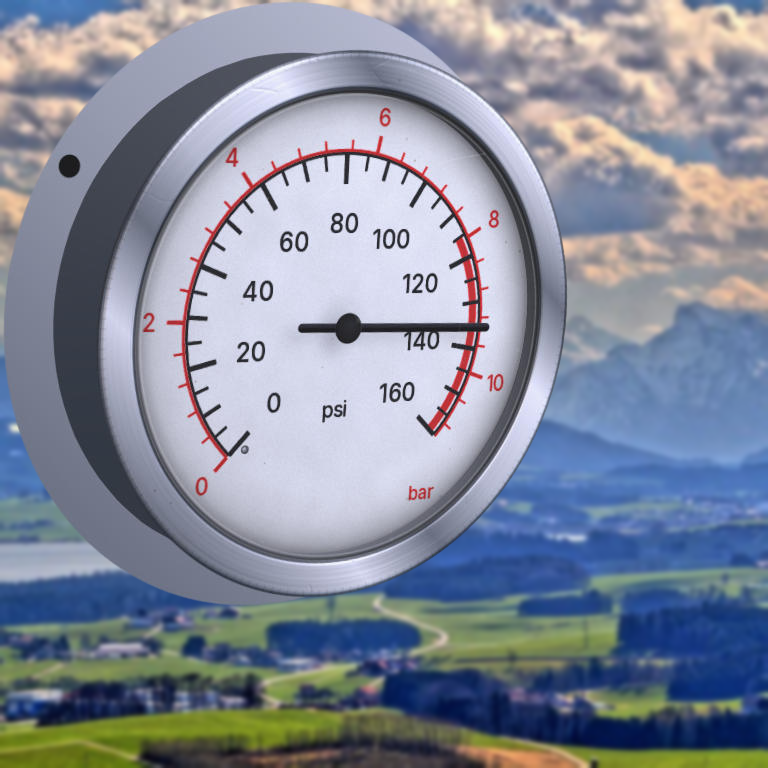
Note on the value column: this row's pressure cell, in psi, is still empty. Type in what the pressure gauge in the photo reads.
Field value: 135 psi
